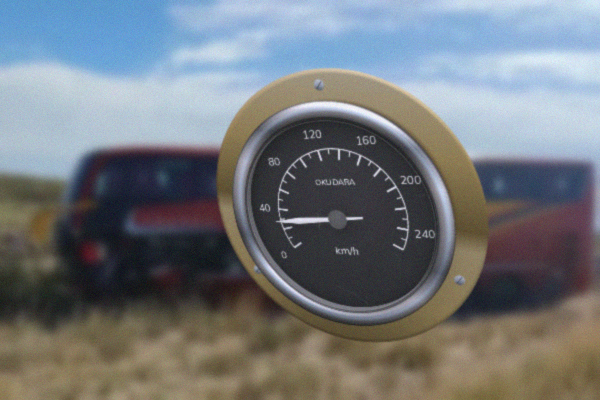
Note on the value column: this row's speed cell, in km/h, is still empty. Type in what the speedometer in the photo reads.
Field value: 30 km/h
